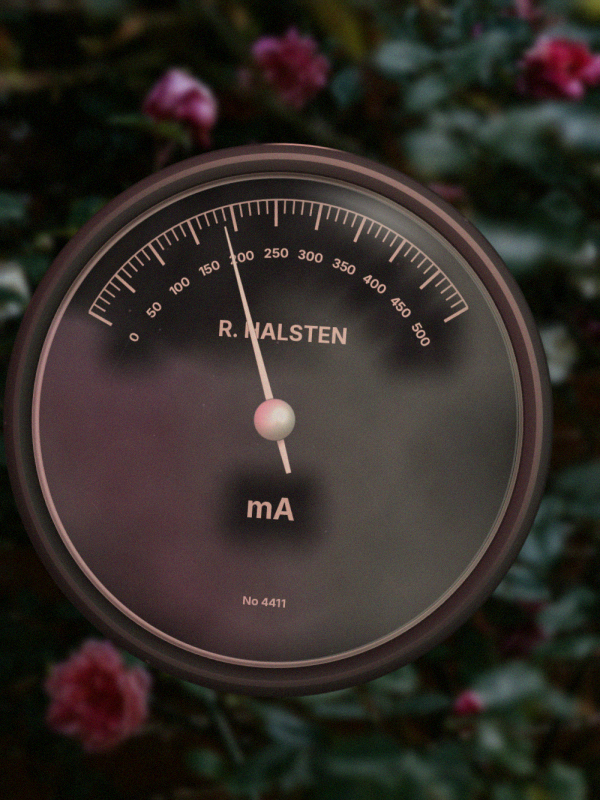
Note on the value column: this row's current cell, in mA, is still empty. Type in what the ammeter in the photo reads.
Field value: 190 mA
